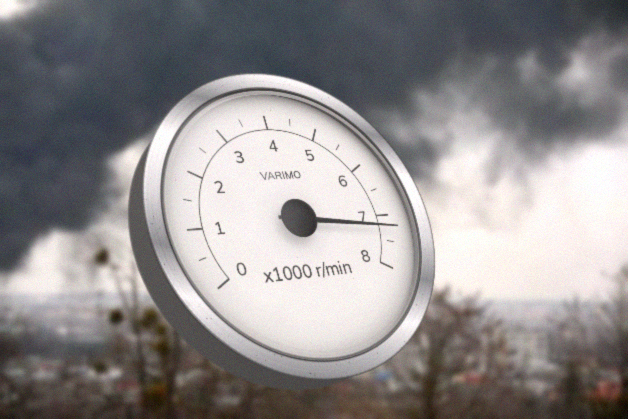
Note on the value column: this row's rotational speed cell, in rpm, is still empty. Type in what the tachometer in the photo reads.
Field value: 7250 rpm
